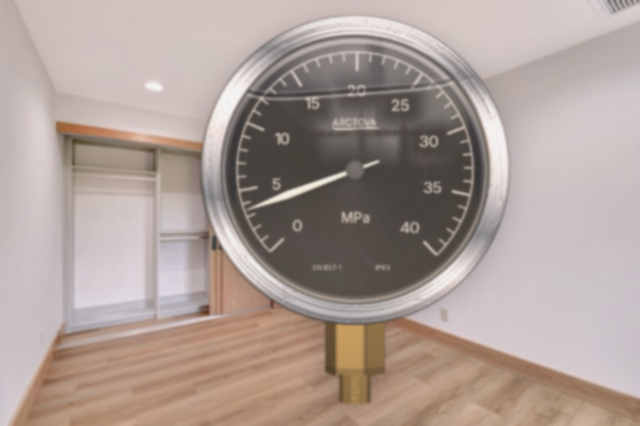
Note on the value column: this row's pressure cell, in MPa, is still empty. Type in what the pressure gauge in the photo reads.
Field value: 3.5 MPa
